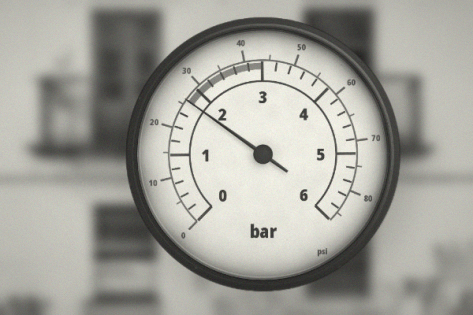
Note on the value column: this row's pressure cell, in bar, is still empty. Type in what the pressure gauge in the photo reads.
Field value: 1.8 bar
